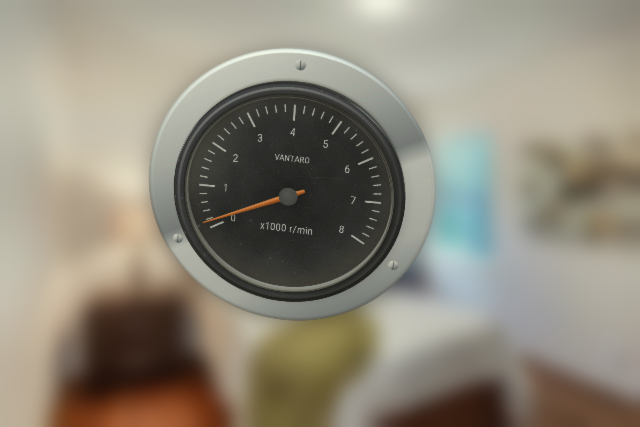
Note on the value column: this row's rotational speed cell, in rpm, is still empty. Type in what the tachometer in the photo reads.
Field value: 200 rpm
